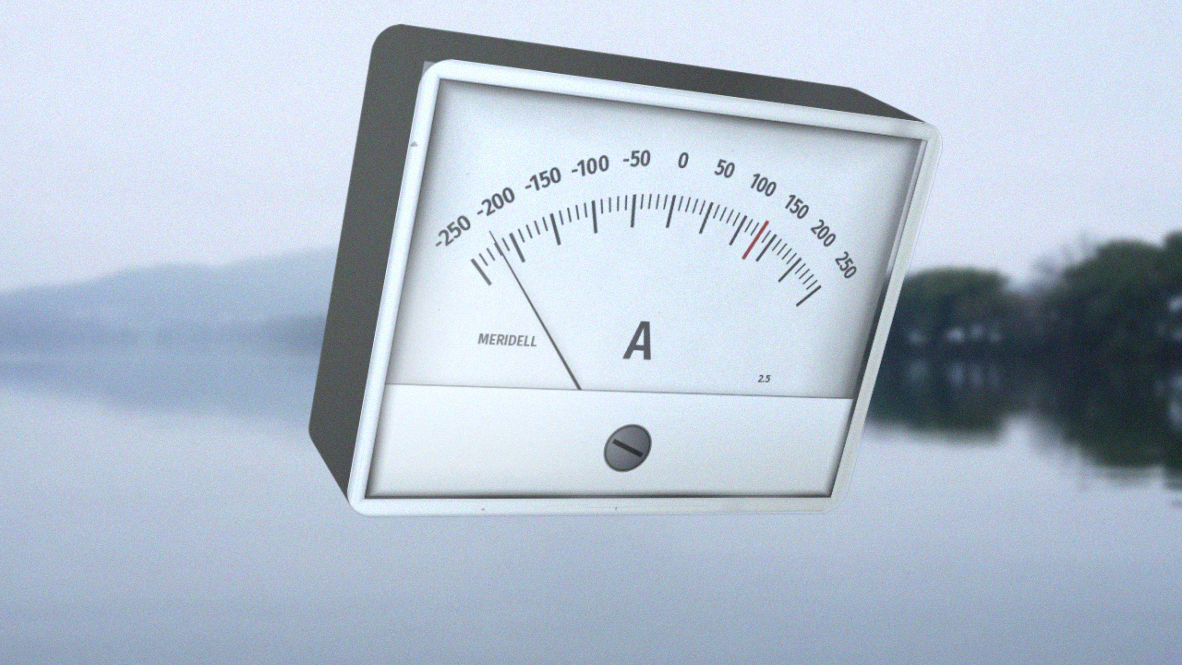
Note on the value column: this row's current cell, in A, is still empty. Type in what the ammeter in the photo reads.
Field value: -220 A
